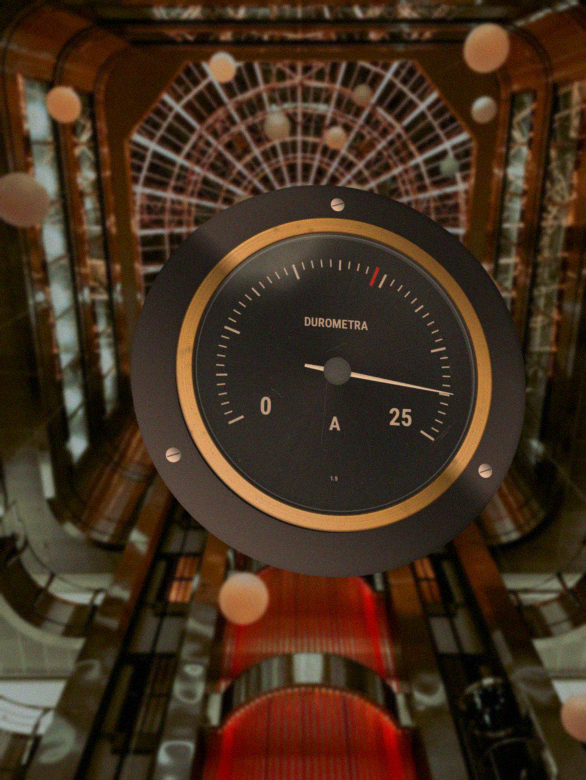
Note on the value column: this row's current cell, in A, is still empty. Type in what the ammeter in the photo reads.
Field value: 22.5 A
